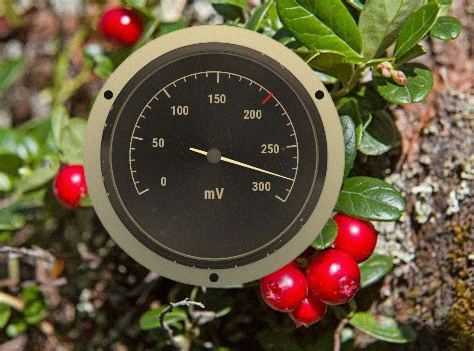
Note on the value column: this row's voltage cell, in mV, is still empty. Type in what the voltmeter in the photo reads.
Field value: 280 mV
